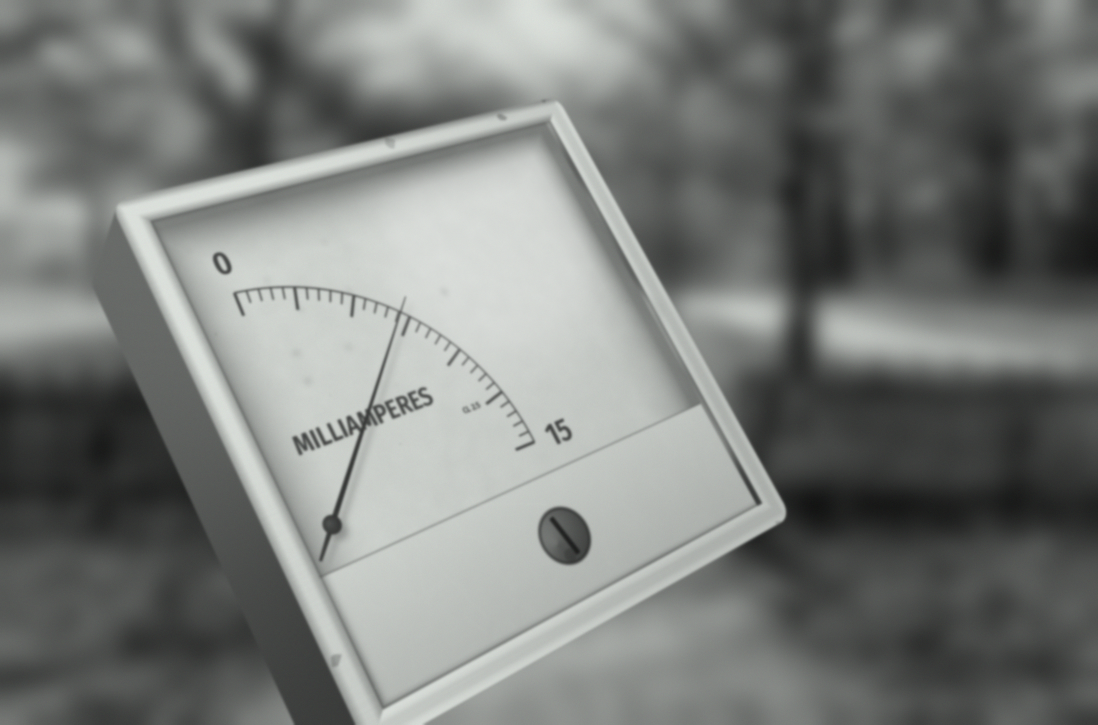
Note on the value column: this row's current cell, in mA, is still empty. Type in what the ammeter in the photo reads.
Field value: 7 mA
